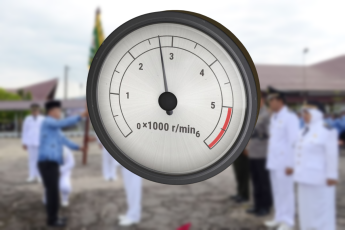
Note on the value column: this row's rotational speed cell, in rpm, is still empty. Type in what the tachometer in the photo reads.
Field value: 2750 rpm
